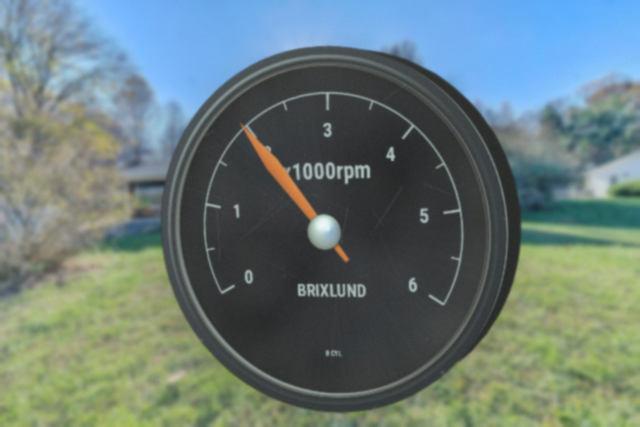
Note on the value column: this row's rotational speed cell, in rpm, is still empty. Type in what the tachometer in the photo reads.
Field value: 2000 rpm
